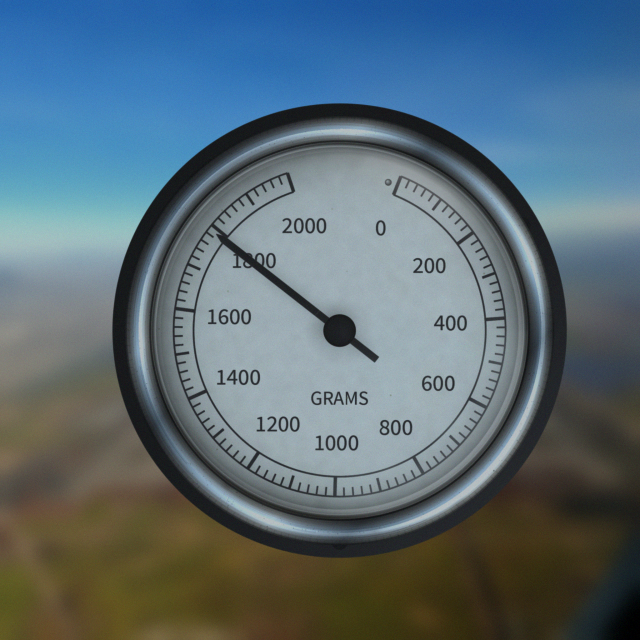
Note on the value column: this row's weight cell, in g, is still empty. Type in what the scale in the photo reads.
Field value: 1790 g
